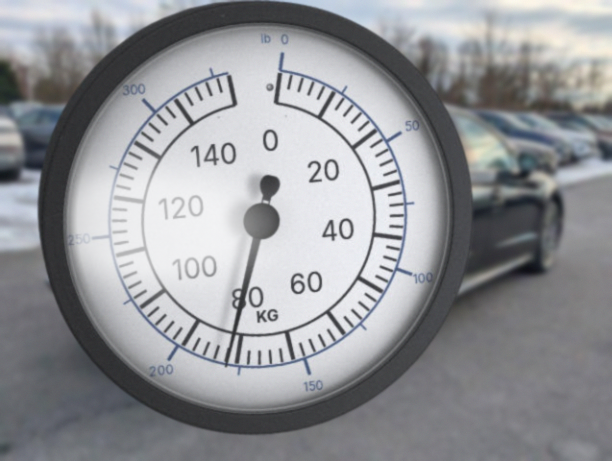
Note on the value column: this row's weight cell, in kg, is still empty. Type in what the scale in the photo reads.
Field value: 82 kg
